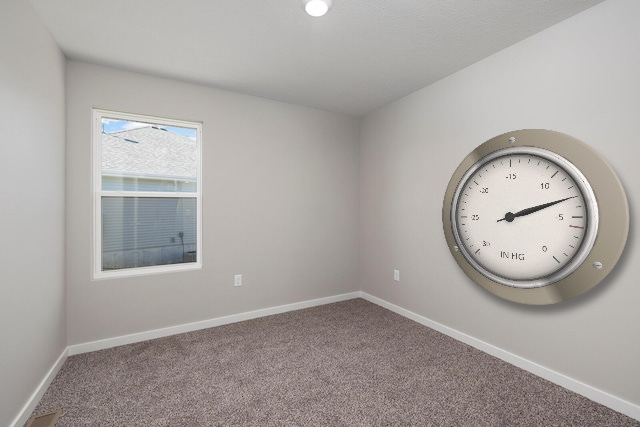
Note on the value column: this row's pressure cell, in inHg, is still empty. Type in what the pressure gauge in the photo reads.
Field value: -7 inHg
